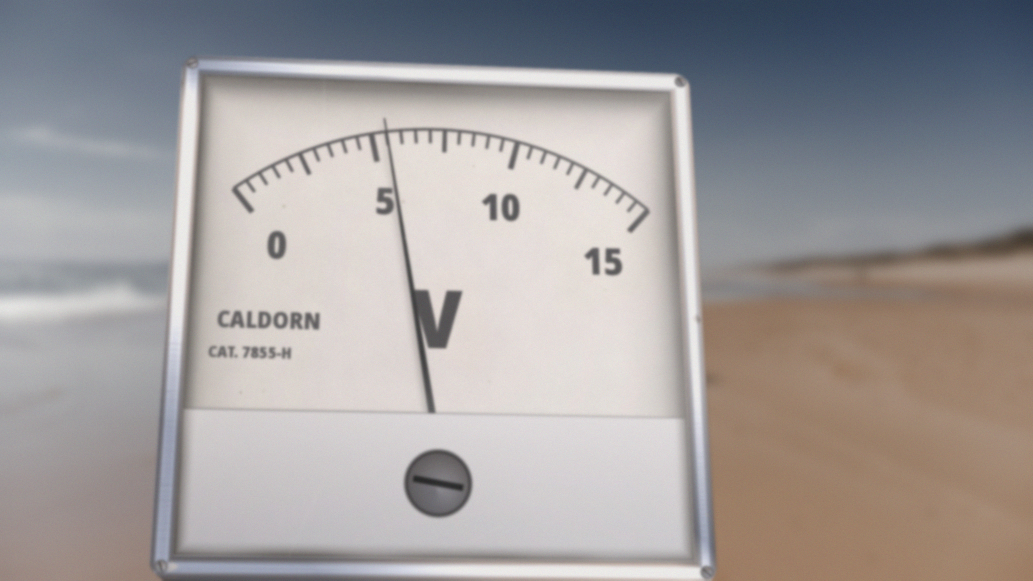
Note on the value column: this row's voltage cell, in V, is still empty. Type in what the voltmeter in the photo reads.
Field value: 5.5 V
